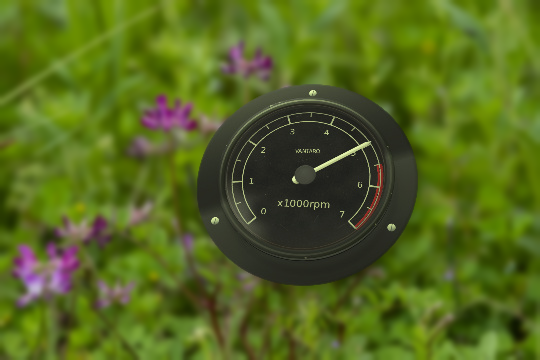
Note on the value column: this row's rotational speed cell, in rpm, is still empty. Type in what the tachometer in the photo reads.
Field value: 5000 rpm
